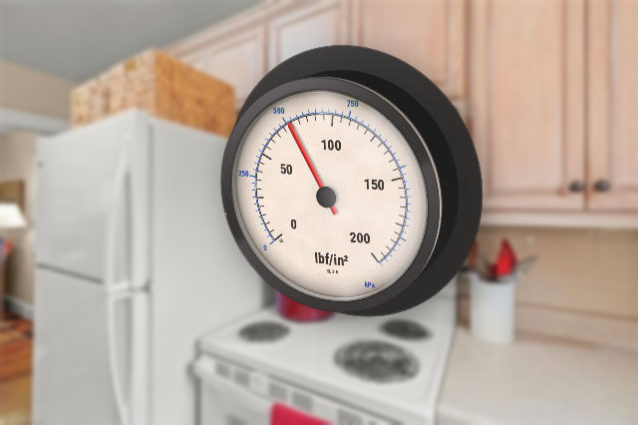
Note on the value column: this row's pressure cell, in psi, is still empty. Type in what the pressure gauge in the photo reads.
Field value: 75 psi
